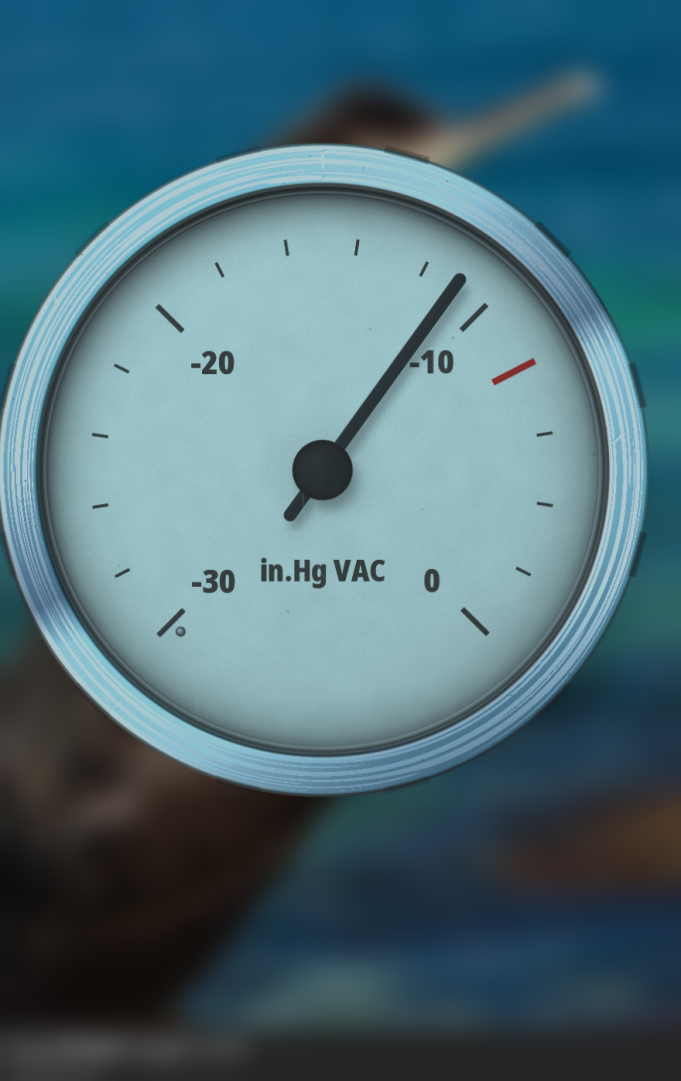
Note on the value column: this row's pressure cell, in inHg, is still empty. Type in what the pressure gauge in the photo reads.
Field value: -11 inHg
